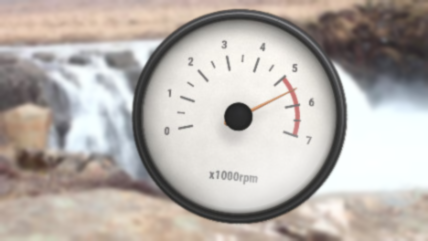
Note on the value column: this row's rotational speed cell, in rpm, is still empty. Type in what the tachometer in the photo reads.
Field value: 5500 rpm
